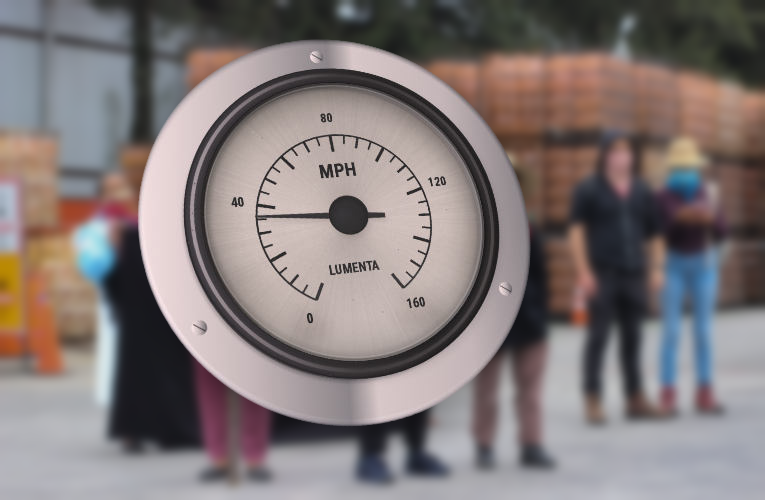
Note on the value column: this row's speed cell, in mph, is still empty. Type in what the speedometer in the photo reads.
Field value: 35 mph
